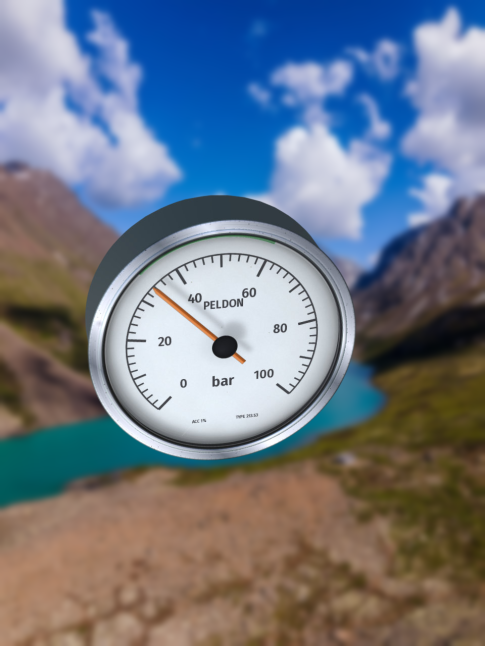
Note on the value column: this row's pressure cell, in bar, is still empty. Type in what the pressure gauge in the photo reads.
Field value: 34 bar
